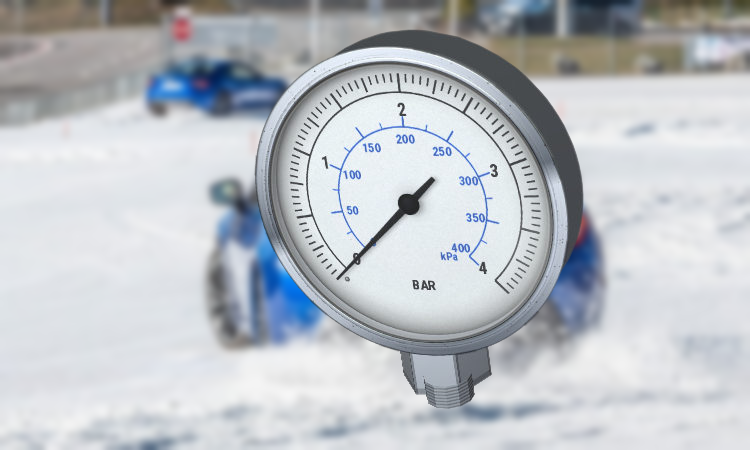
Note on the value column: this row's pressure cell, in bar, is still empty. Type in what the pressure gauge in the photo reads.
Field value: 0 bar
